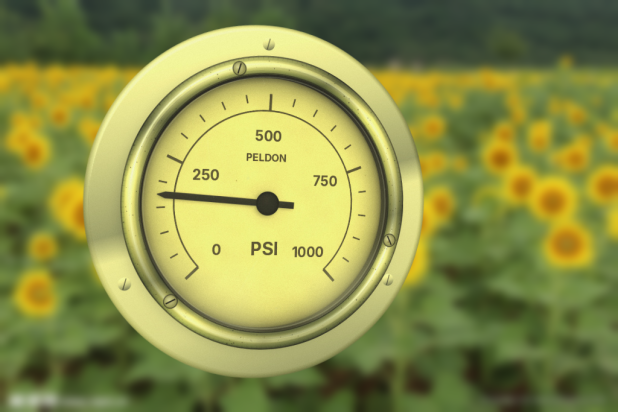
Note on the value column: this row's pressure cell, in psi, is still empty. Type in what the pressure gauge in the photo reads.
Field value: 175 psi
